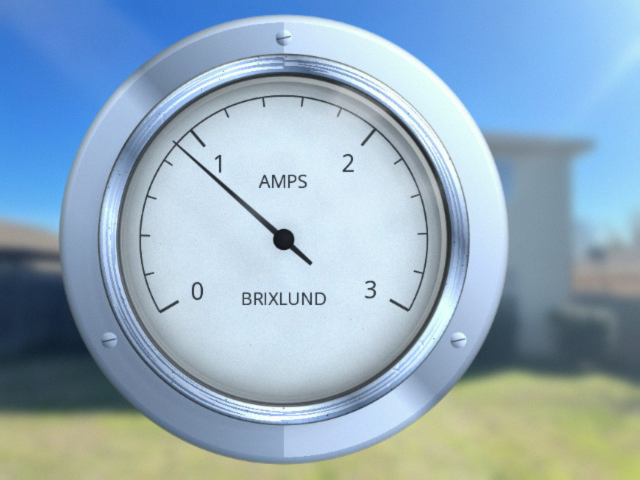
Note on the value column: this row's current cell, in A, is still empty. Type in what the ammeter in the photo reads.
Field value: 0.9 A
